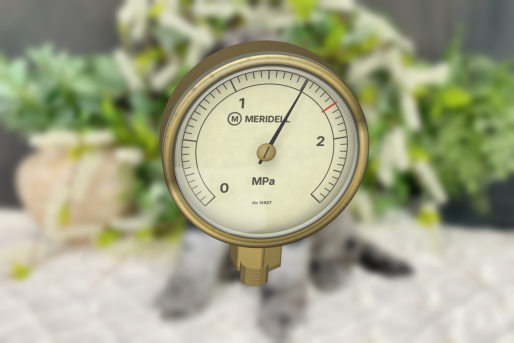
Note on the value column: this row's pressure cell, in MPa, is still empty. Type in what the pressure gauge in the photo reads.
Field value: 1.5 MPa
